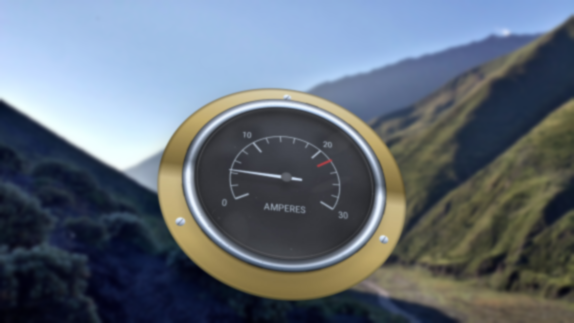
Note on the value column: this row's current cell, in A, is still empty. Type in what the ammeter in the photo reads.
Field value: 4 A
